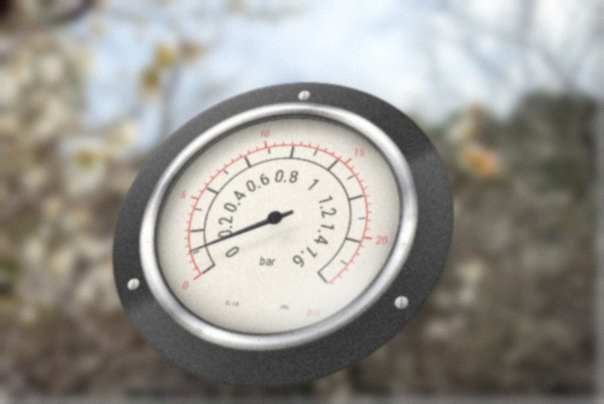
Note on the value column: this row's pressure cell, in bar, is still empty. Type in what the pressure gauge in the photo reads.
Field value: 0.1 bar
